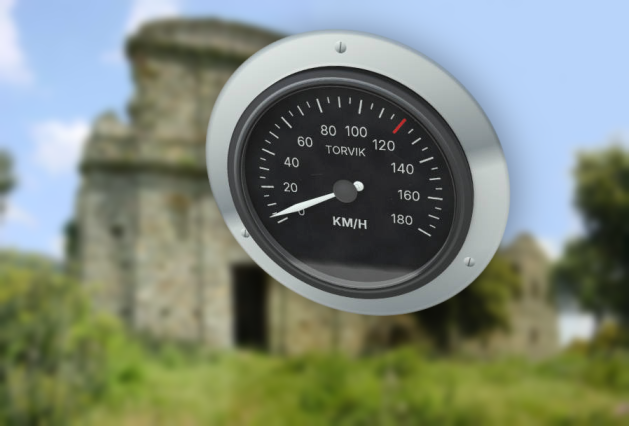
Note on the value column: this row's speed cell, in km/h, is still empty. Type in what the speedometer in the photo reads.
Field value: 5 km/h
